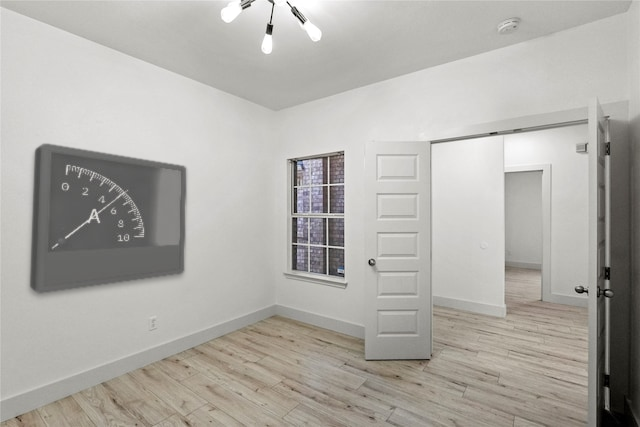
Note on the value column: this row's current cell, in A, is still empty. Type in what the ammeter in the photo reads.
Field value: 5 A
